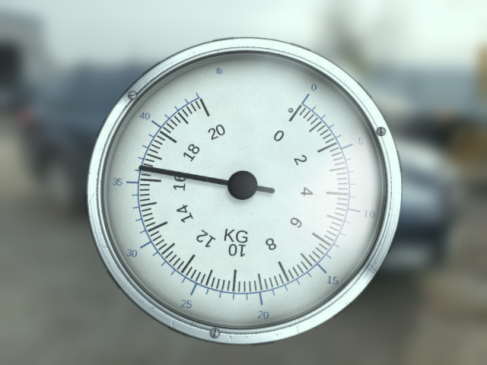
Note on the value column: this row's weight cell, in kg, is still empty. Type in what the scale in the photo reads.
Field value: 16.4 kg
